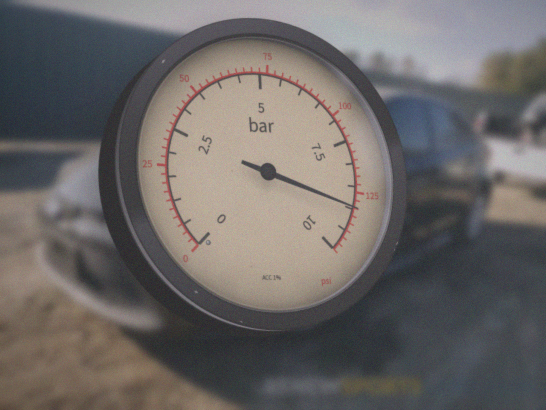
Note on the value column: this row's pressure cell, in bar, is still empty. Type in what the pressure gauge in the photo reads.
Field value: 9 bar
